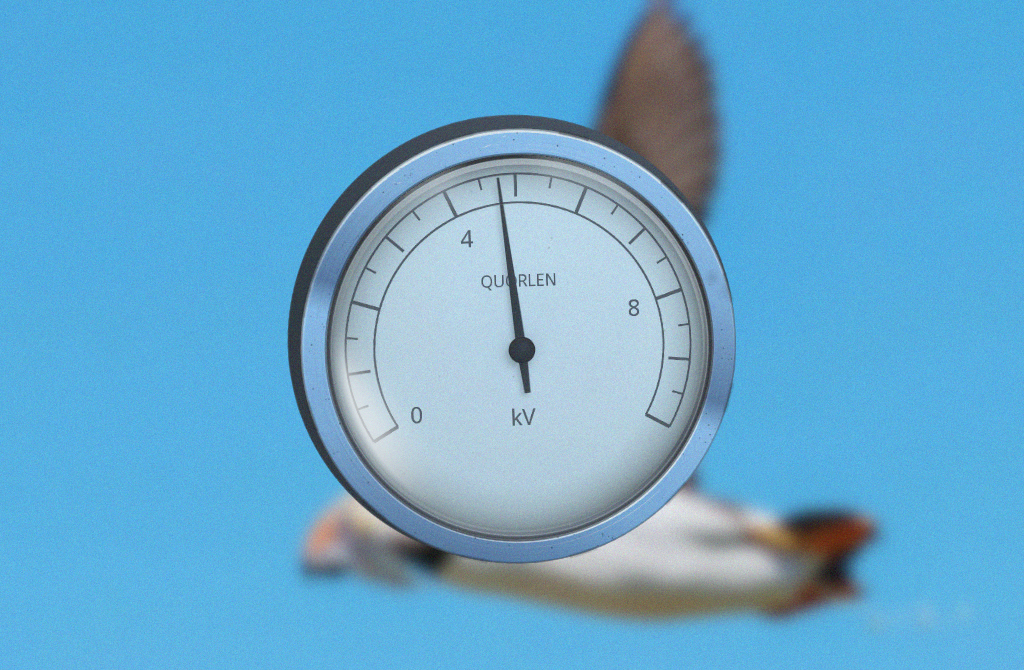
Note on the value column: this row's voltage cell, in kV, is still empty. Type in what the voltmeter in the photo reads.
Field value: 4.75 kV
